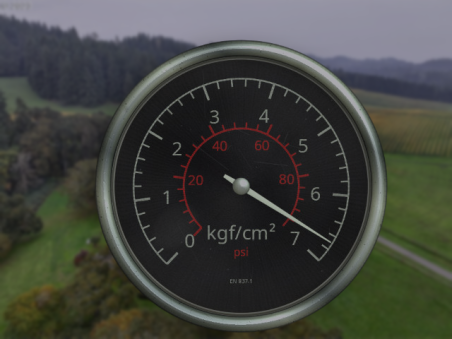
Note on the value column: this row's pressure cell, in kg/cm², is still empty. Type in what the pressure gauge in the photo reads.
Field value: 6.7 kg/cm²
